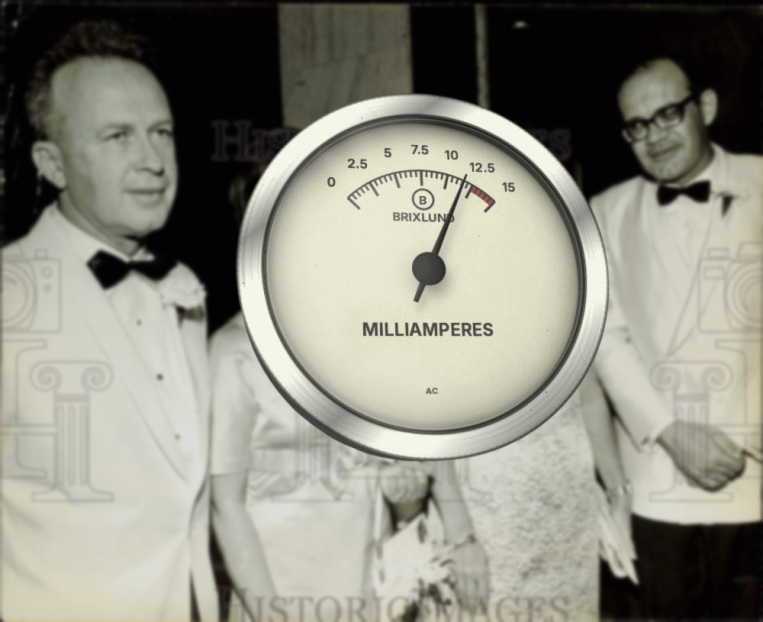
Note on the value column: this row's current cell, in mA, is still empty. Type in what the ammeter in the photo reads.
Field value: 11.5 mA
